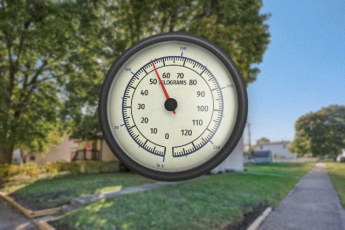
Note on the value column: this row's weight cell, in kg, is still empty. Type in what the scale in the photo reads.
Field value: 55 kg
